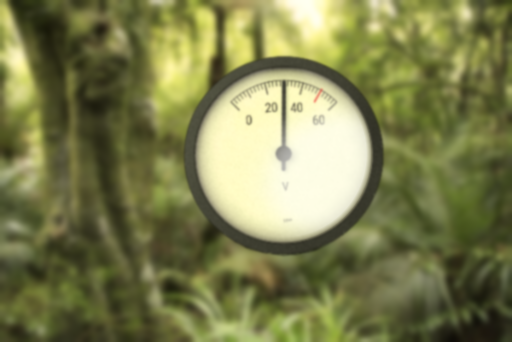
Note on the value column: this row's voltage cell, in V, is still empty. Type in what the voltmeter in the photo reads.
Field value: 30 V
